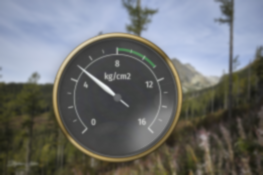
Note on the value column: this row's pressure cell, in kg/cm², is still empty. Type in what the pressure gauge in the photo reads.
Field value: 5 kg/cm²
